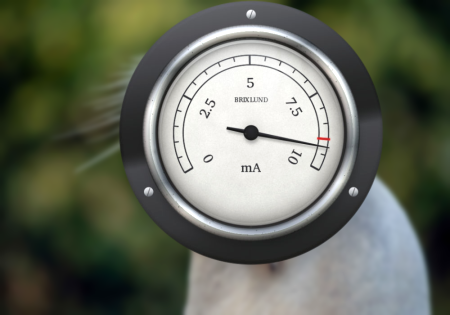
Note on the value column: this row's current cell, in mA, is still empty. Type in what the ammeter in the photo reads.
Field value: 9.25 mA
